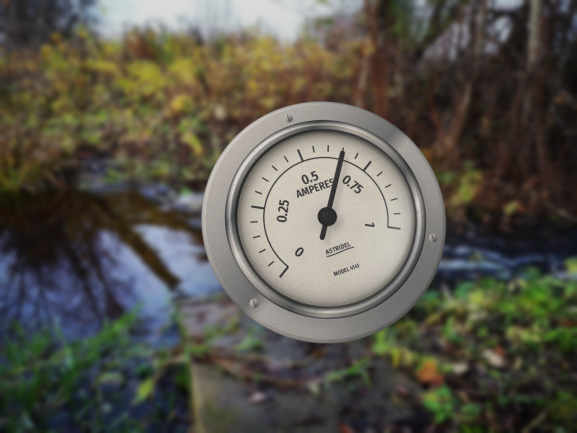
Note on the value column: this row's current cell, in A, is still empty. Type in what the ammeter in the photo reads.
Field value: 0.65 A
